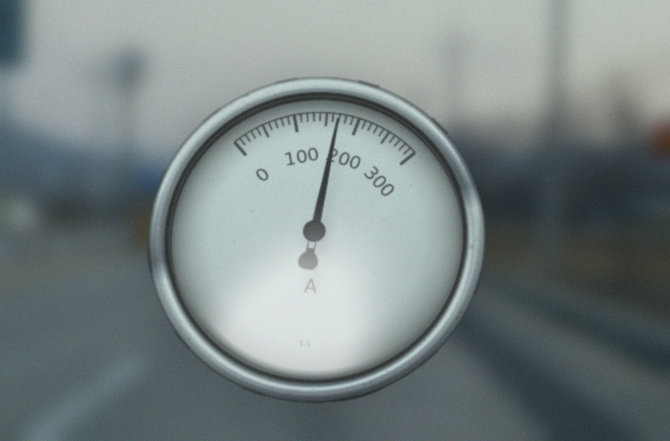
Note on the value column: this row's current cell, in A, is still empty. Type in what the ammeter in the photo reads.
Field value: 170 A
